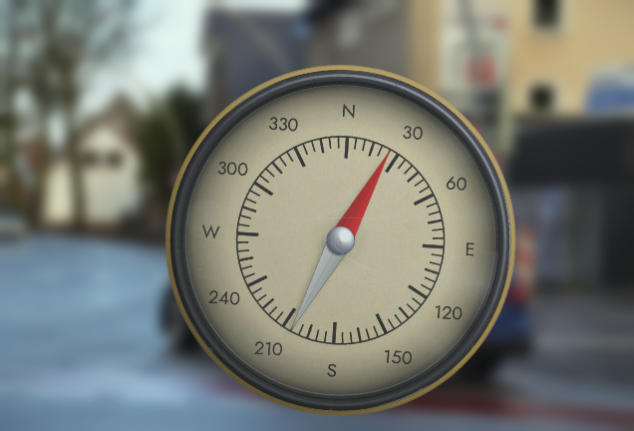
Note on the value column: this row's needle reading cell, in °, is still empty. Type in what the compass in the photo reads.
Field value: 25 °
